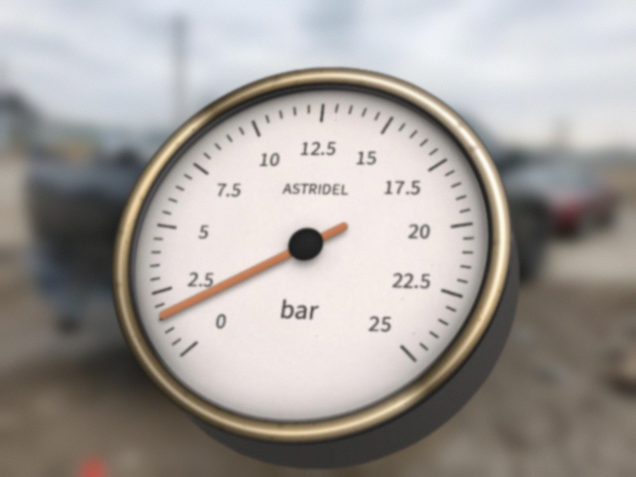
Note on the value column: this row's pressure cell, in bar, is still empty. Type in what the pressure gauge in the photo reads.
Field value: 1.5 bar
